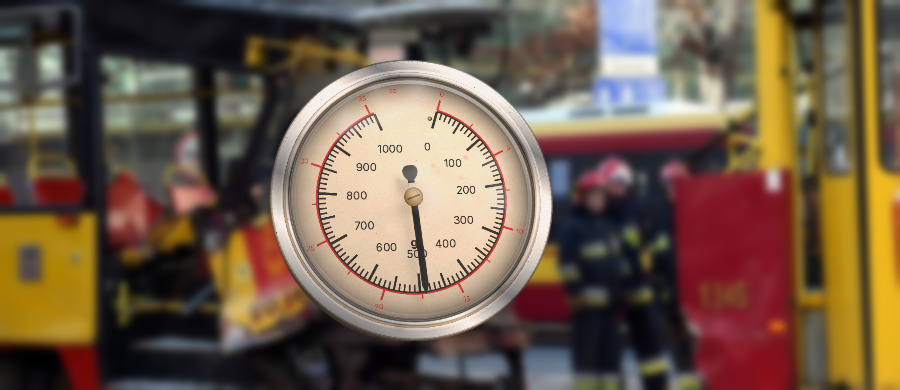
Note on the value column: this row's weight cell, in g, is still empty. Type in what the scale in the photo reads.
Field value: 490 g
